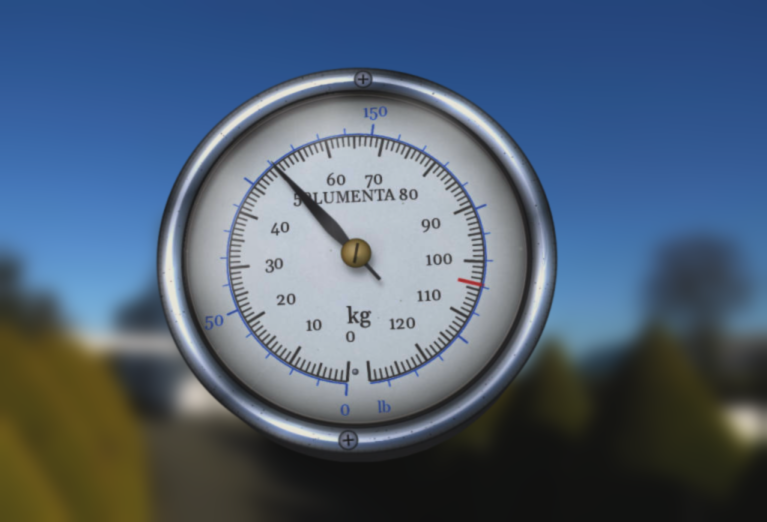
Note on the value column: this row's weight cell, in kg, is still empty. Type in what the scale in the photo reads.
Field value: 50 kg
